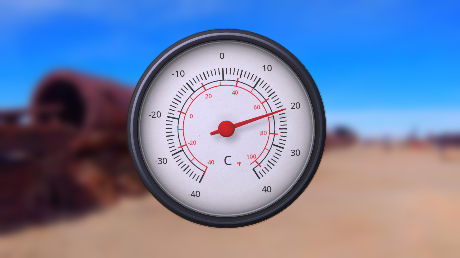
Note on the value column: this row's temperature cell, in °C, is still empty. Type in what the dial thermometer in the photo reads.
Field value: 20 °C
